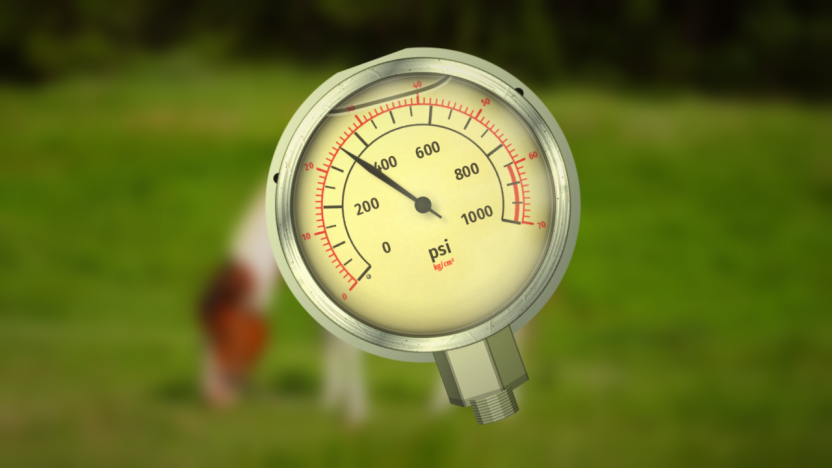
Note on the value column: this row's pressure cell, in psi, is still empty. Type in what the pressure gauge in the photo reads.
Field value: 350 psi
